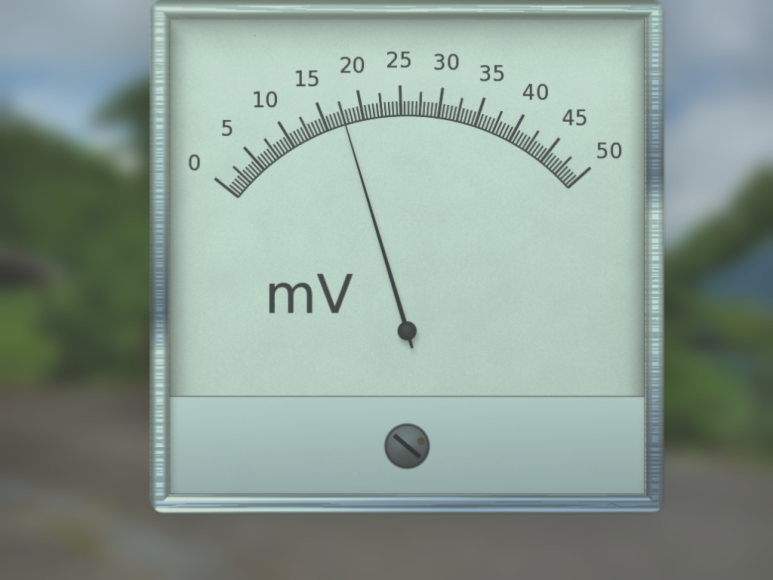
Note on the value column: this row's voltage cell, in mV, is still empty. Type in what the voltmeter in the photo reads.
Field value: 17.5 mV
